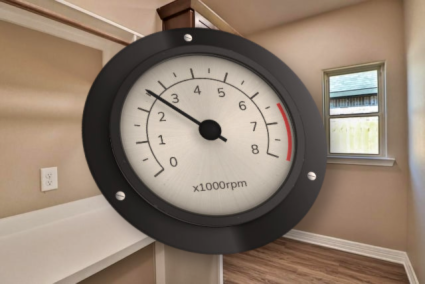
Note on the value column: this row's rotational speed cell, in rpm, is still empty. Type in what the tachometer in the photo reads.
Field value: 2500 rpm
